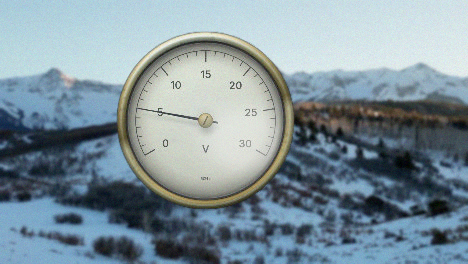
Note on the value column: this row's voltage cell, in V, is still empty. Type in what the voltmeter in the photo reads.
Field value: 5 V
